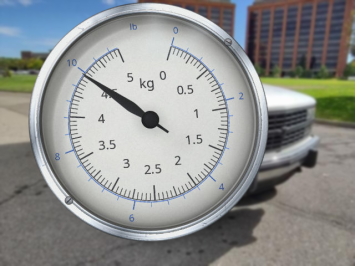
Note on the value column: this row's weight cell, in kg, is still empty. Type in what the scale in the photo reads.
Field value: 4.5 kg
